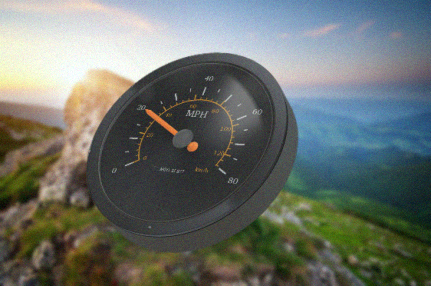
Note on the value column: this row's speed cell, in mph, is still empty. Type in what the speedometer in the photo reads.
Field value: 20 mph
